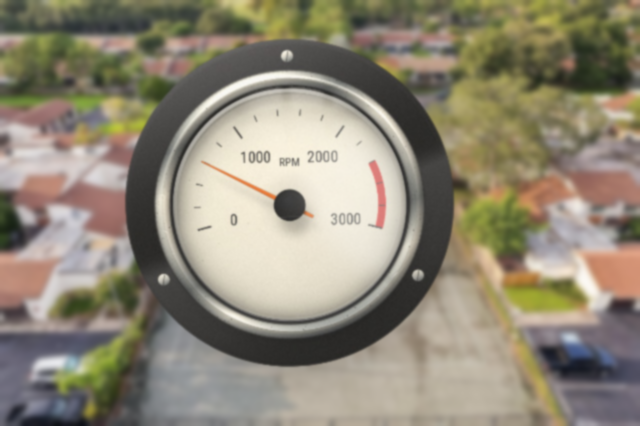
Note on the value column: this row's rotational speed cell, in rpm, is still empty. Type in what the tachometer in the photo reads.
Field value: 600 rpm
